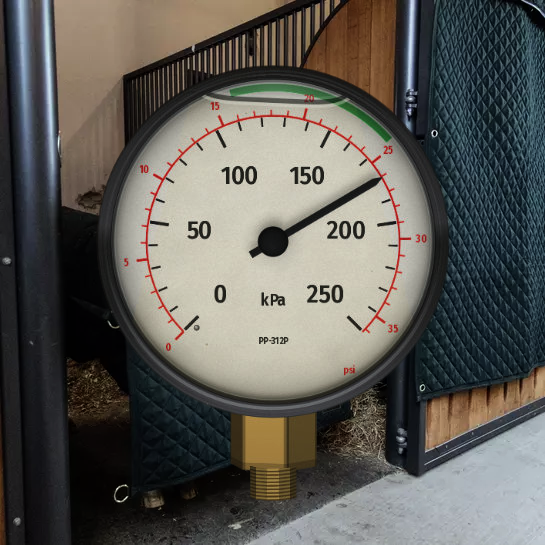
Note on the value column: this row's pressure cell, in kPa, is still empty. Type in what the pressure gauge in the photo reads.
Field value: 180 kPa
